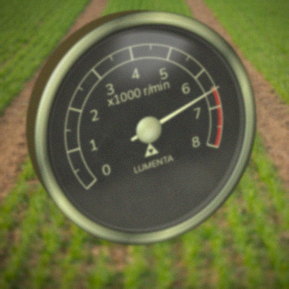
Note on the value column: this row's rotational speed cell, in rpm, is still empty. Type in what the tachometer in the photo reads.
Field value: 6500 rpm
